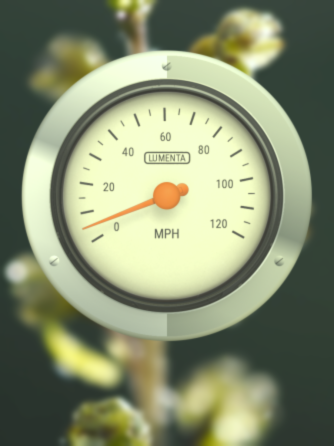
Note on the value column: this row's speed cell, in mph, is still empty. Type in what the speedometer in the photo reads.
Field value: 5 mph
